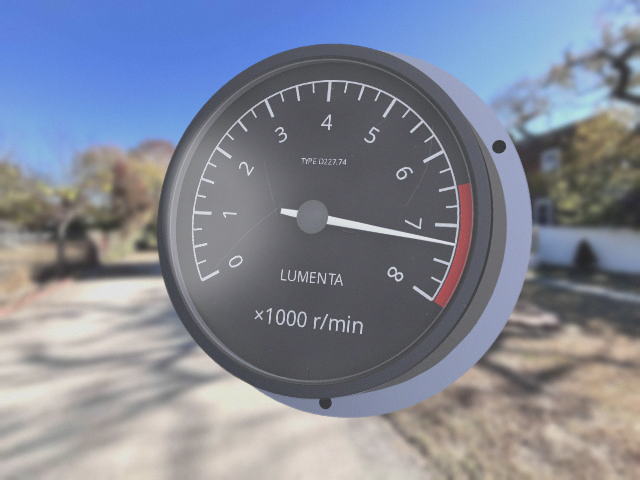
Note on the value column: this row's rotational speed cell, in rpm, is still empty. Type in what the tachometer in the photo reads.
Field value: 7250 rpm
